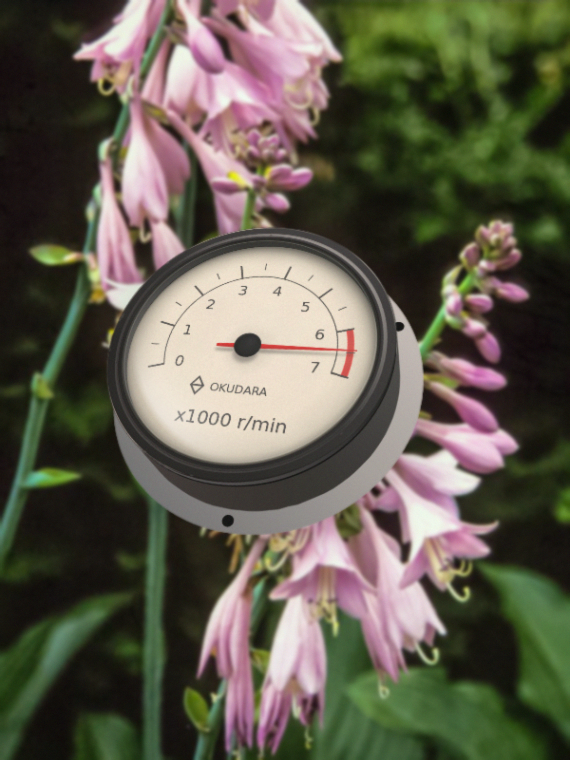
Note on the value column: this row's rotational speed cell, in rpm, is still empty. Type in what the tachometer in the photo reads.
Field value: 6500 rpm
